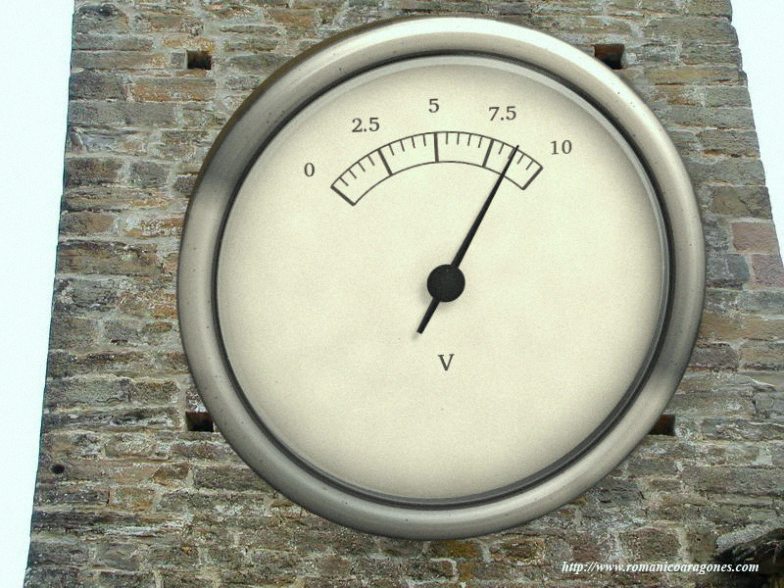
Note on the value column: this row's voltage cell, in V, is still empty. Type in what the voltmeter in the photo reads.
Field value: 8.5 V
